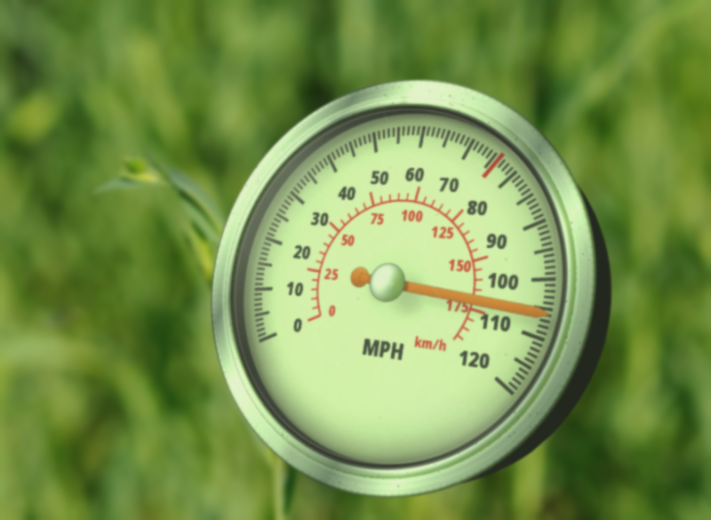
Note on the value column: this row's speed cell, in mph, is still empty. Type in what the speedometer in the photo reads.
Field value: 106 mph
